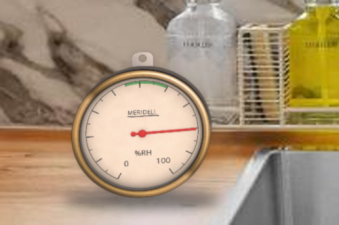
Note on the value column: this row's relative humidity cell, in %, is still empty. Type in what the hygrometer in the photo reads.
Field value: 80 %
